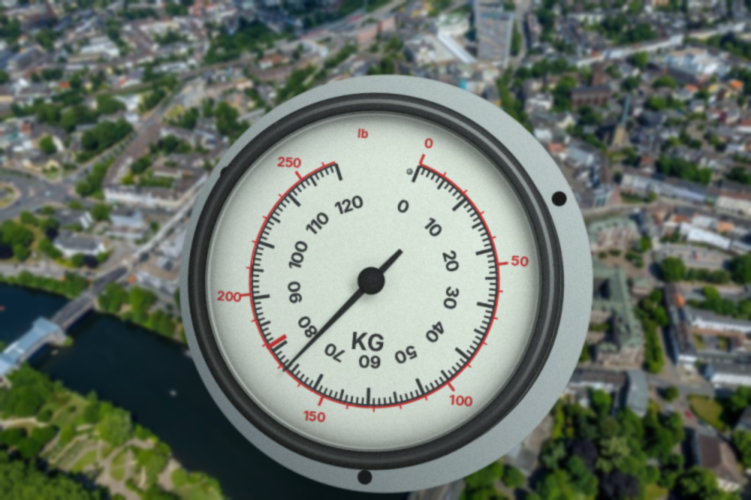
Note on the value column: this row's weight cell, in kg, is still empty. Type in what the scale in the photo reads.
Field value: 76 kg
